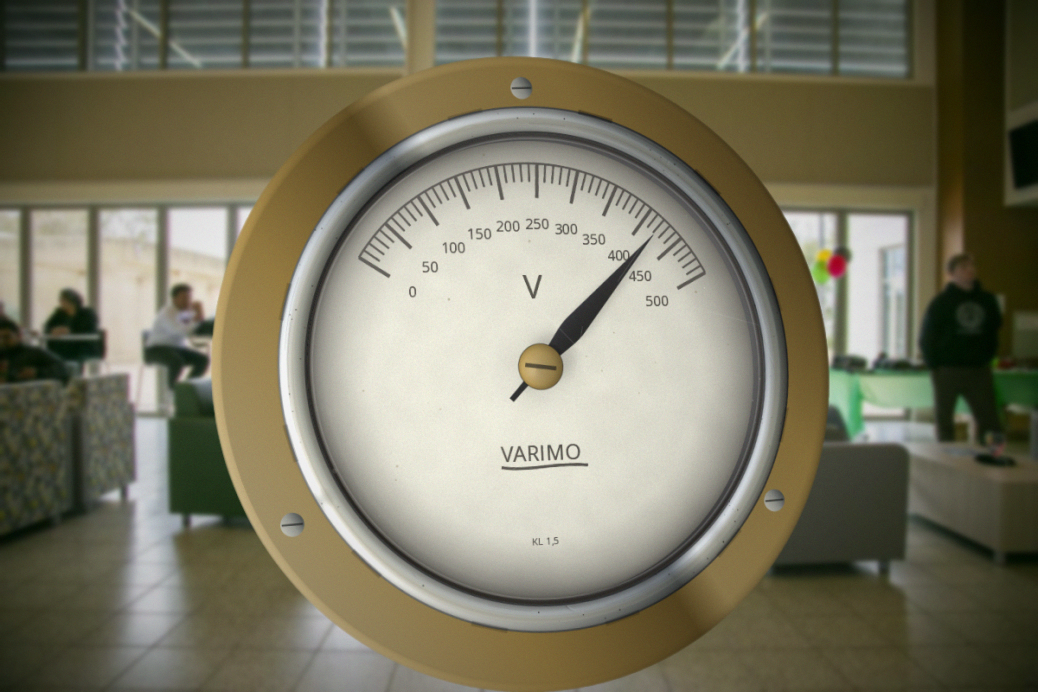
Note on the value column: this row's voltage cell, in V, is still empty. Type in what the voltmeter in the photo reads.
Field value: 420 V
